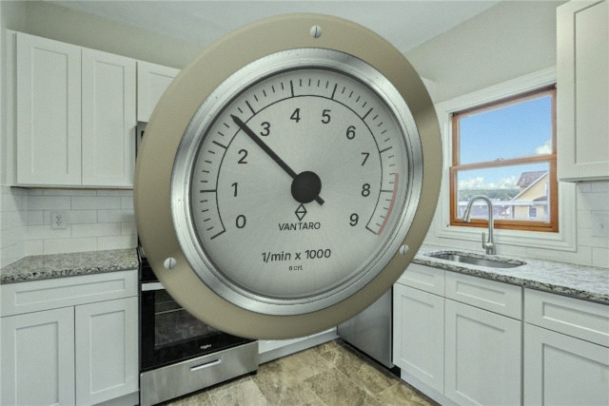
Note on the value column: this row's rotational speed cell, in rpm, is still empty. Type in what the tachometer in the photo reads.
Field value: 2600 rpm
